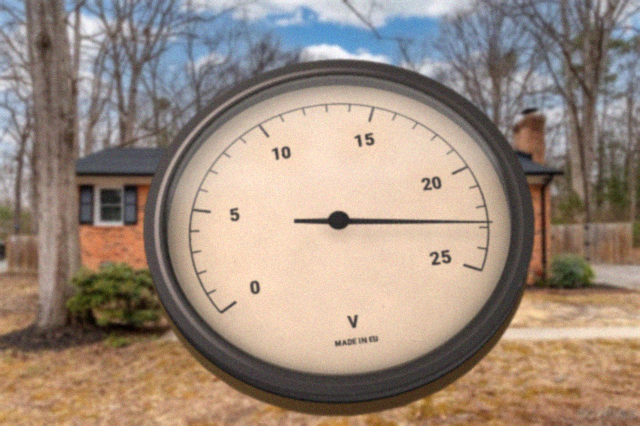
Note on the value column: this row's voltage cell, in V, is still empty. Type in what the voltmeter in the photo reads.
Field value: 23 V
